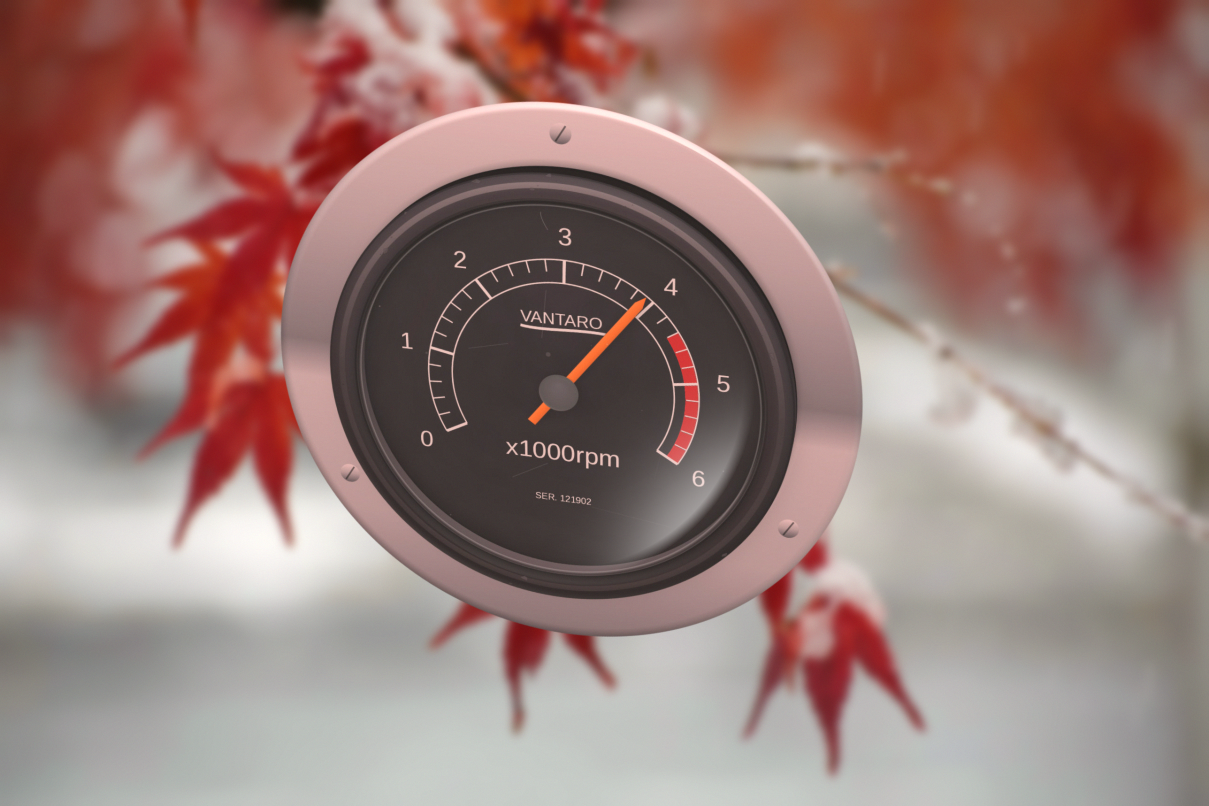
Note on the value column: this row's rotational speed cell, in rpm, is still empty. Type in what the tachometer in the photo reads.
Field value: 3900 rpm
